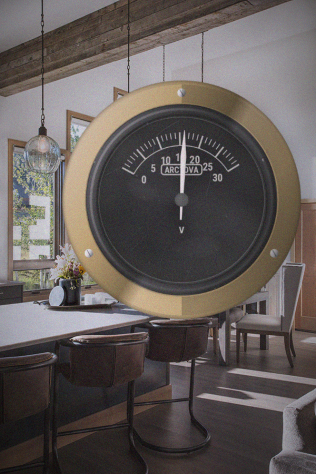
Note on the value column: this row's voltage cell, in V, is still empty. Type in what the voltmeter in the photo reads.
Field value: 16 V
